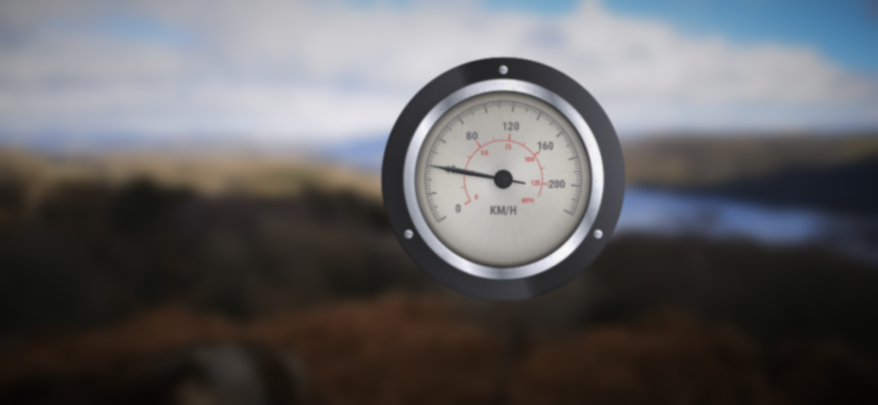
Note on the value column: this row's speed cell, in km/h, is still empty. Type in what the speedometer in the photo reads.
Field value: 40 km/h
